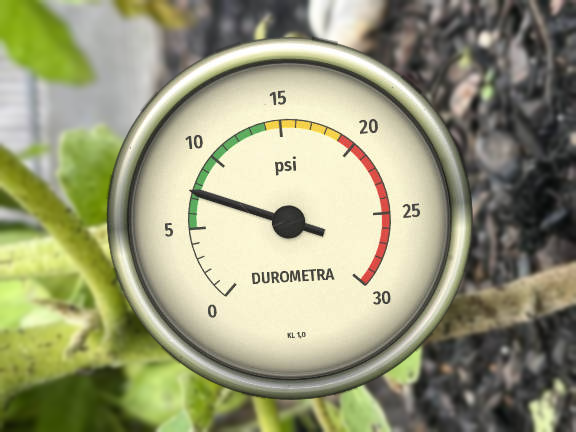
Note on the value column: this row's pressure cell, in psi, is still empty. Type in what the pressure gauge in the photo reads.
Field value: 7.5 psi
